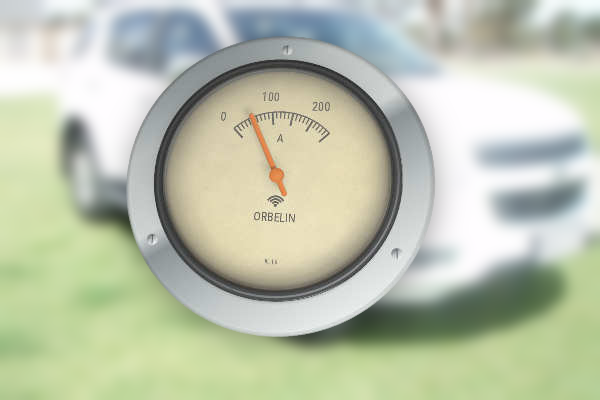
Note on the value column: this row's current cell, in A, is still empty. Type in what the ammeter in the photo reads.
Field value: 50 A
